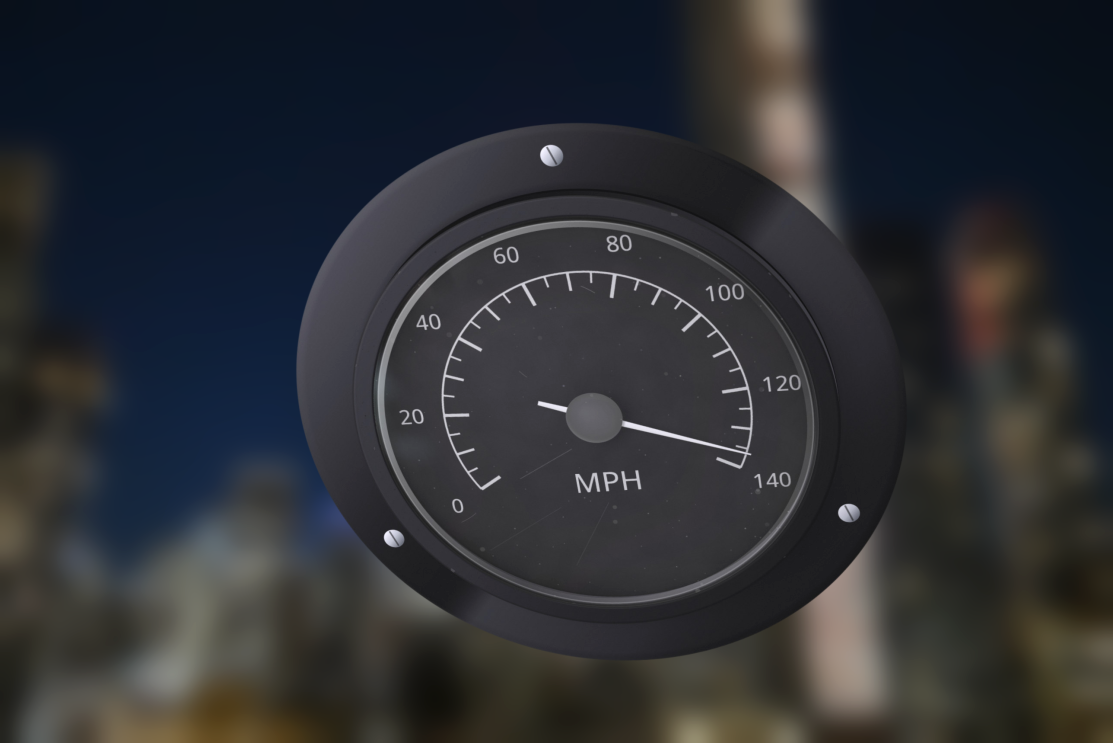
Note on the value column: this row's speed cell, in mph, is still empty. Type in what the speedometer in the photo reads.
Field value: 135 mph
